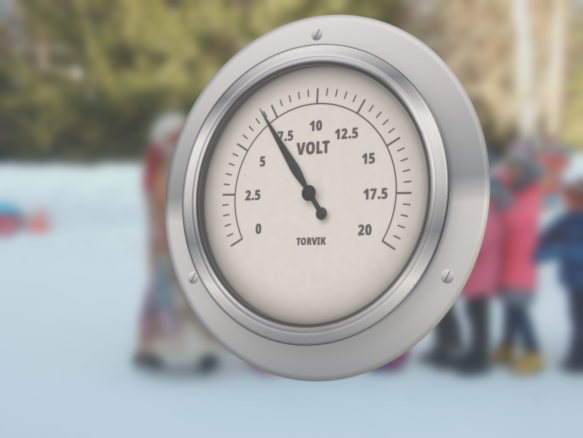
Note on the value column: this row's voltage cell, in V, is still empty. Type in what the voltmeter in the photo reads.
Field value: 7 V
